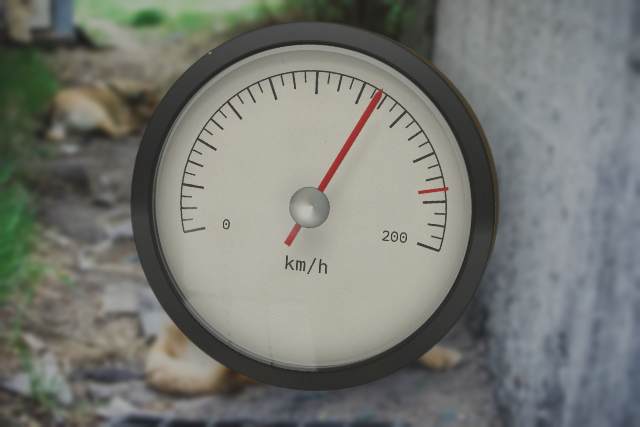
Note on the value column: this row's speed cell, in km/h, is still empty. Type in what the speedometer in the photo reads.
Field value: 127.5 km/h
